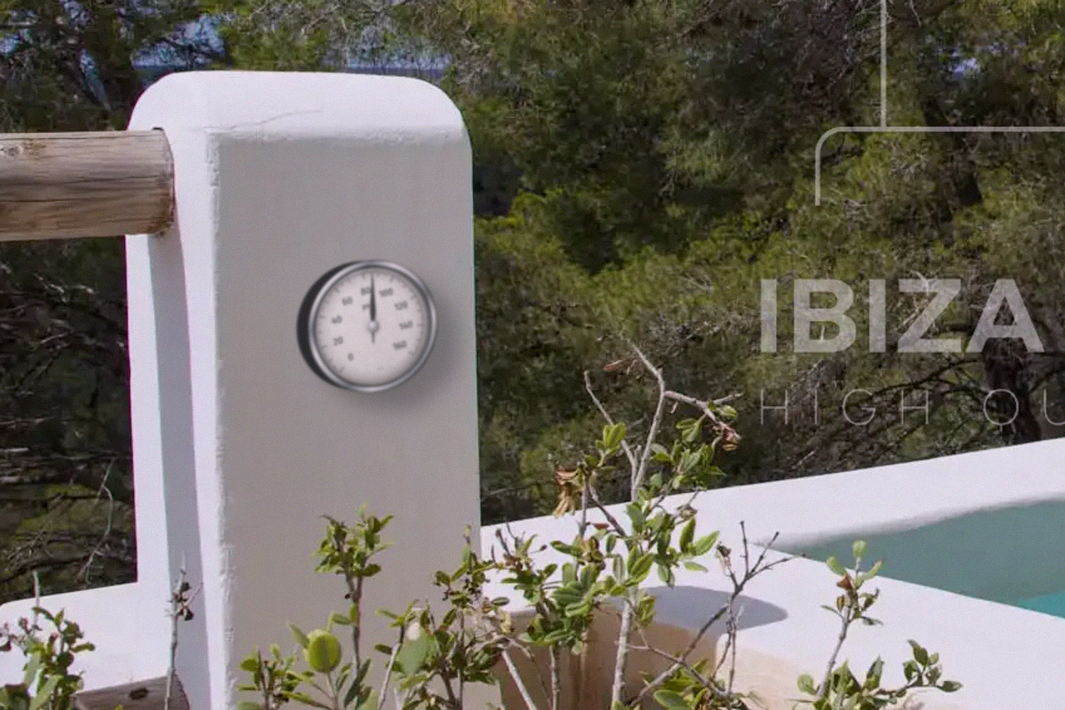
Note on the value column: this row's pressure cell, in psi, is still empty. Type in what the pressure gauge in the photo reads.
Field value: 85 psi
